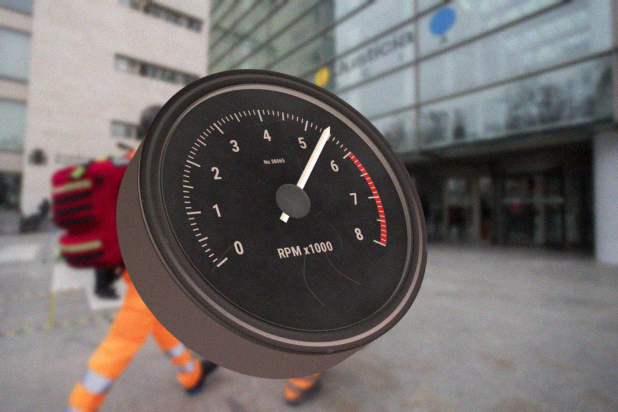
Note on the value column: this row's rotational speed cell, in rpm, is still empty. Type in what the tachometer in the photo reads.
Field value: 5400 rpm
